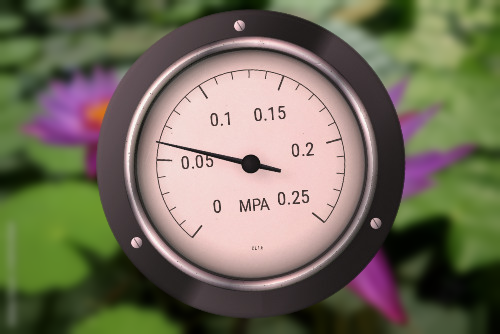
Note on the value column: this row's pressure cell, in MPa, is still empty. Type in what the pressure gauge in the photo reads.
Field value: 0.06 MPa
